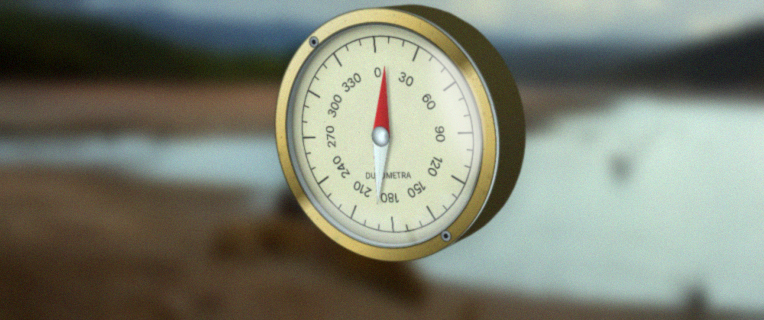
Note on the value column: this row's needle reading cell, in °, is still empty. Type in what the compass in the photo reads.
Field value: 10 °
